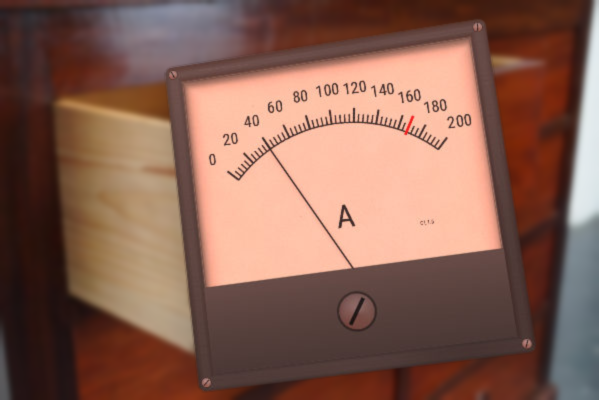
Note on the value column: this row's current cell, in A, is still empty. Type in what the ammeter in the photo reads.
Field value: 40 A
